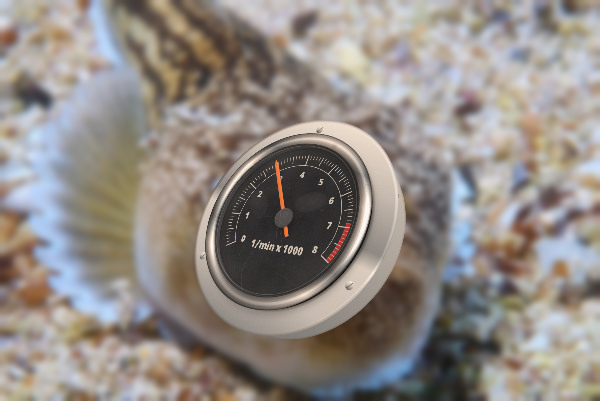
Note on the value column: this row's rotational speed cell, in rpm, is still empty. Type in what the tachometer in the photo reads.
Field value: 3000 rpm
